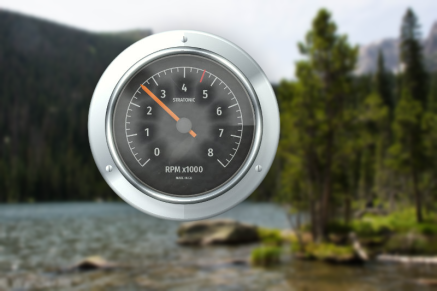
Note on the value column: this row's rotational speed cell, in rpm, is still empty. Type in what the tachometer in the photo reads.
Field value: 2600 rpm
